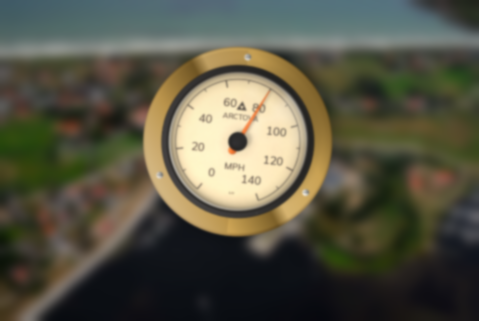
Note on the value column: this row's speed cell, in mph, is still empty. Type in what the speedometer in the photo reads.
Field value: 80 mph
